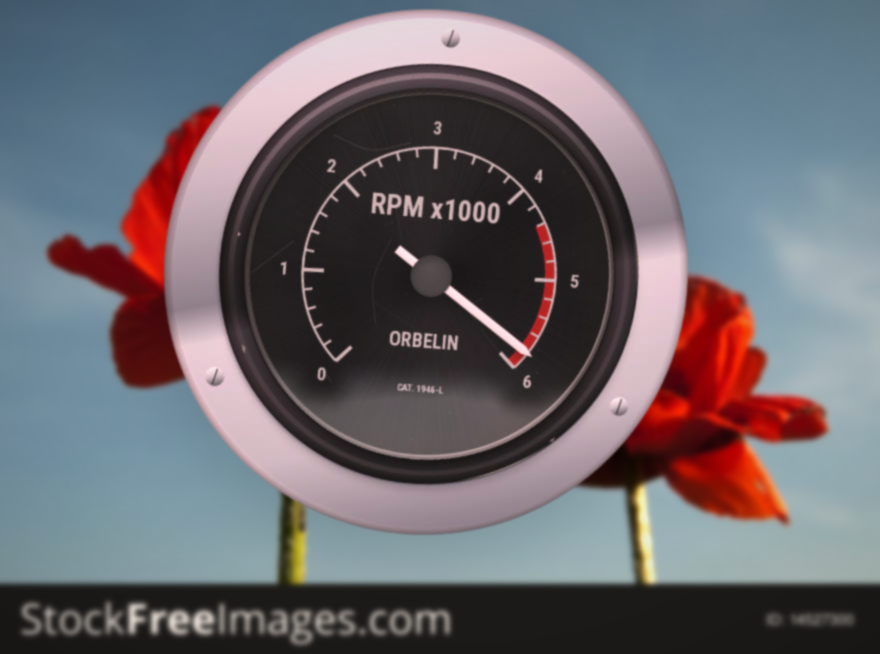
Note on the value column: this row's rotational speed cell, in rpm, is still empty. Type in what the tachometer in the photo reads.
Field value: 5800 rpm
